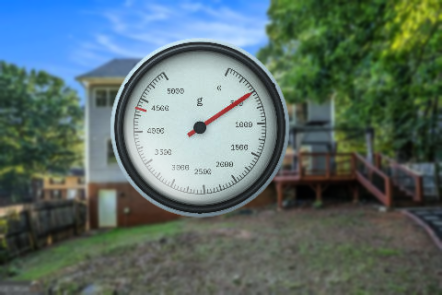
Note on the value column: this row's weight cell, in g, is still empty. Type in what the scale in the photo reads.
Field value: 500 g
